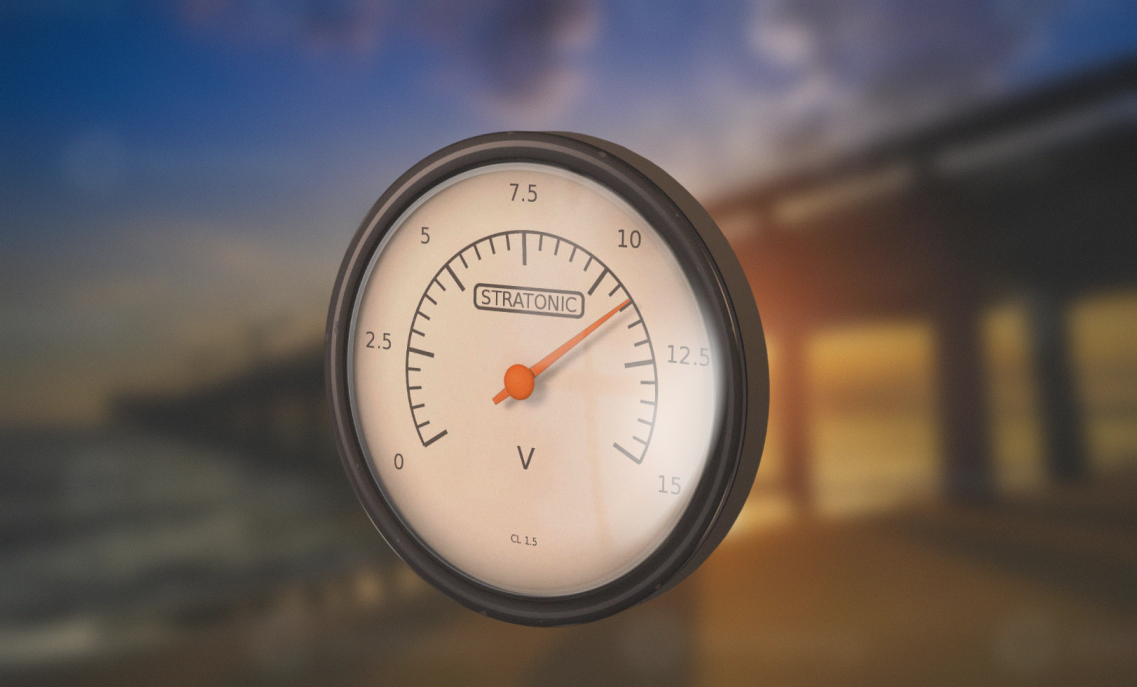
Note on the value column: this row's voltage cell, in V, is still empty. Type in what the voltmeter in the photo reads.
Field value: 11 V
